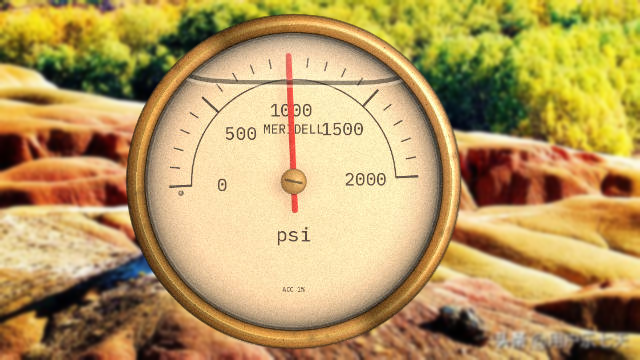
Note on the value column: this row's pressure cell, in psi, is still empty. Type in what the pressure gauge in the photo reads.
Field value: 1000 psi
